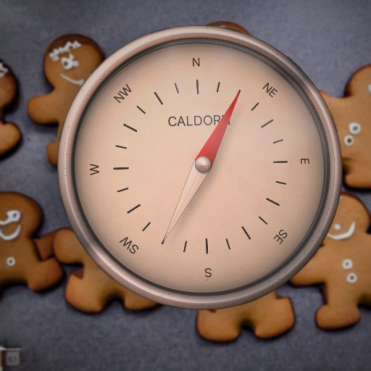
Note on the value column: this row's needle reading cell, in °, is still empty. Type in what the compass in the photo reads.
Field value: 30 °
